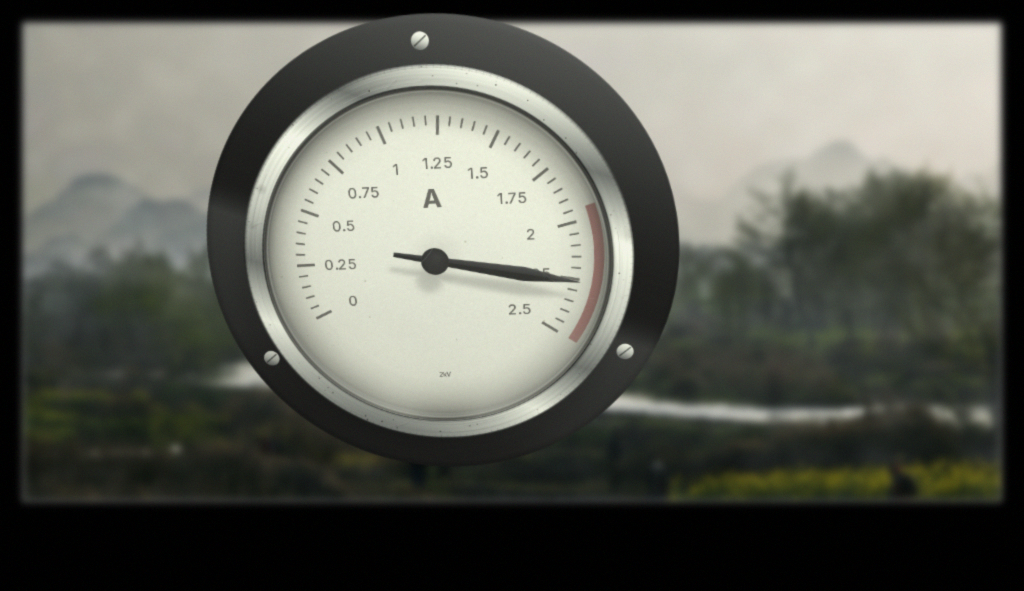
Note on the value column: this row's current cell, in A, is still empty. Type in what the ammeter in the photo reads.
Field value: 2.25 A
